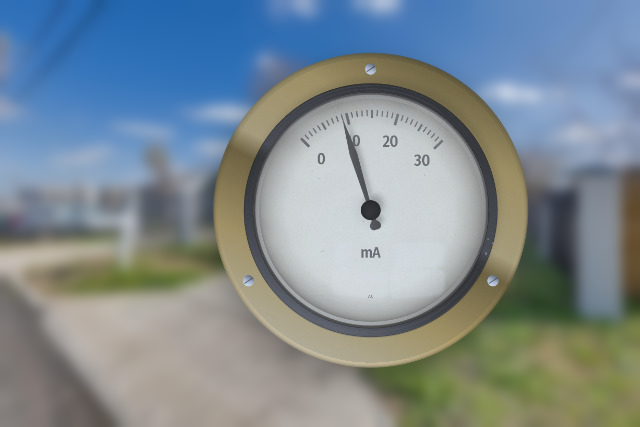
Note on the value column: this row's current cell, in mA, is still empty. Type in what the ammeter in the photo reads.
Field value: 9 mA
